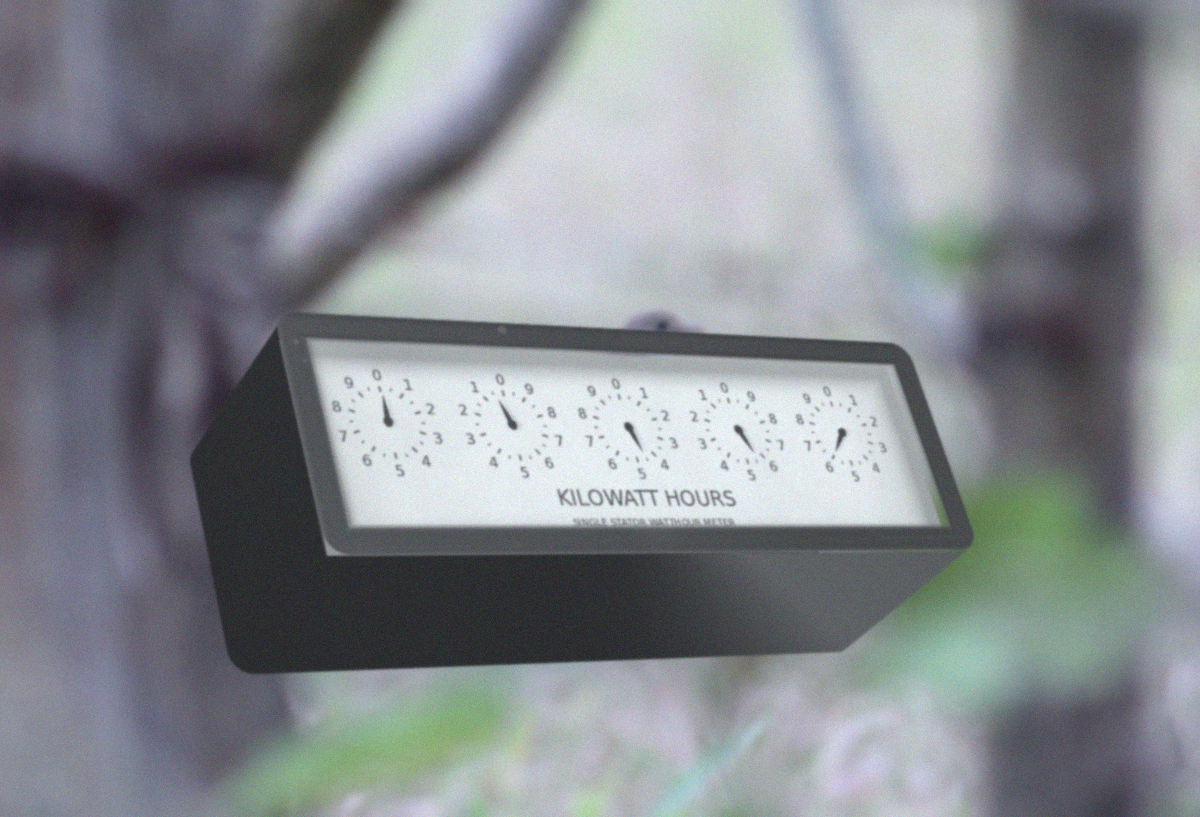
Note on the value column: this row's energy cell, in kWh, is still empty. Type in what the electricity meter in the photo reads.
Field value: 456 kWh
